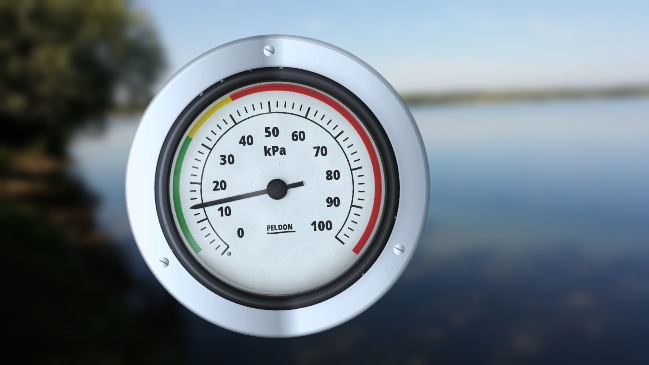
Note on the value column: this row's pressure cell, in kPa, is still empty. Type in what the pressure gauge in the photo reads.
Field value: 14 kPa
